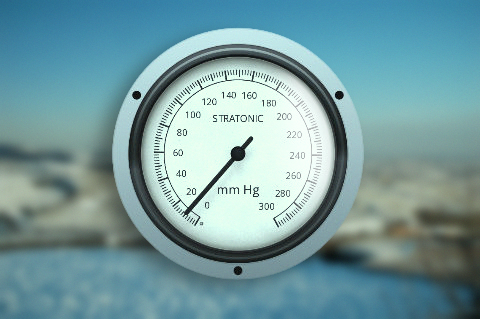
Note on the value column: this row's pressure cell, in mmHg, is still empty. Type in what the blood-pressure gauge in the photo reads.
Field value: 10 mmHg
